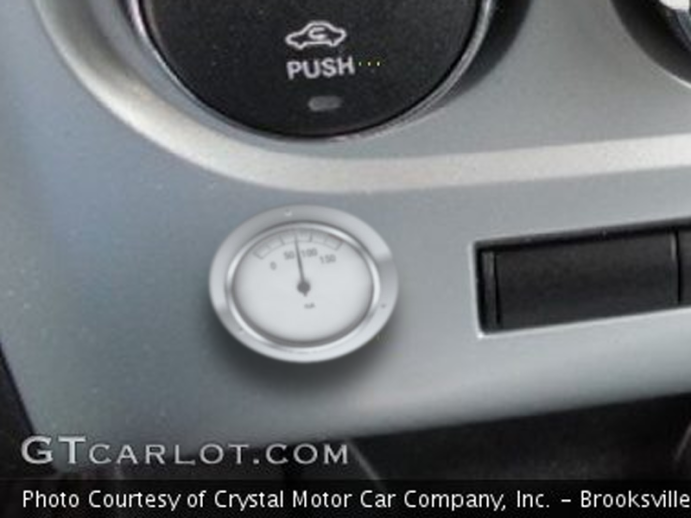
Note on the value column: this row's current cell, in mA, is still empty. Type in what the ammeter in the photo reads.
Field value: 75 mA
